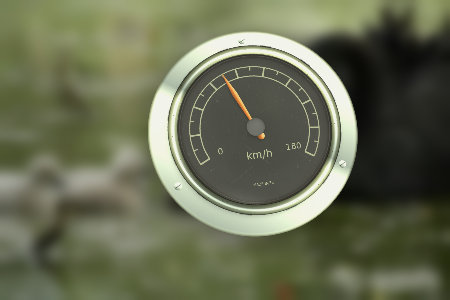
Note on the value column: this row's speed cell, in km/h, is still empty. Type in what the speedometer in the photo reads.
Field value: 70 km/h
